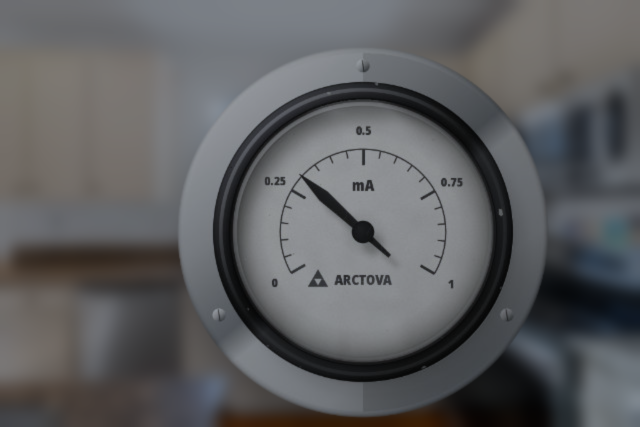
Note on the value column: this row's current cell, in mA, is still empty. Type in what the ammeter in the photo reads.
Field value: 0.3 mA
